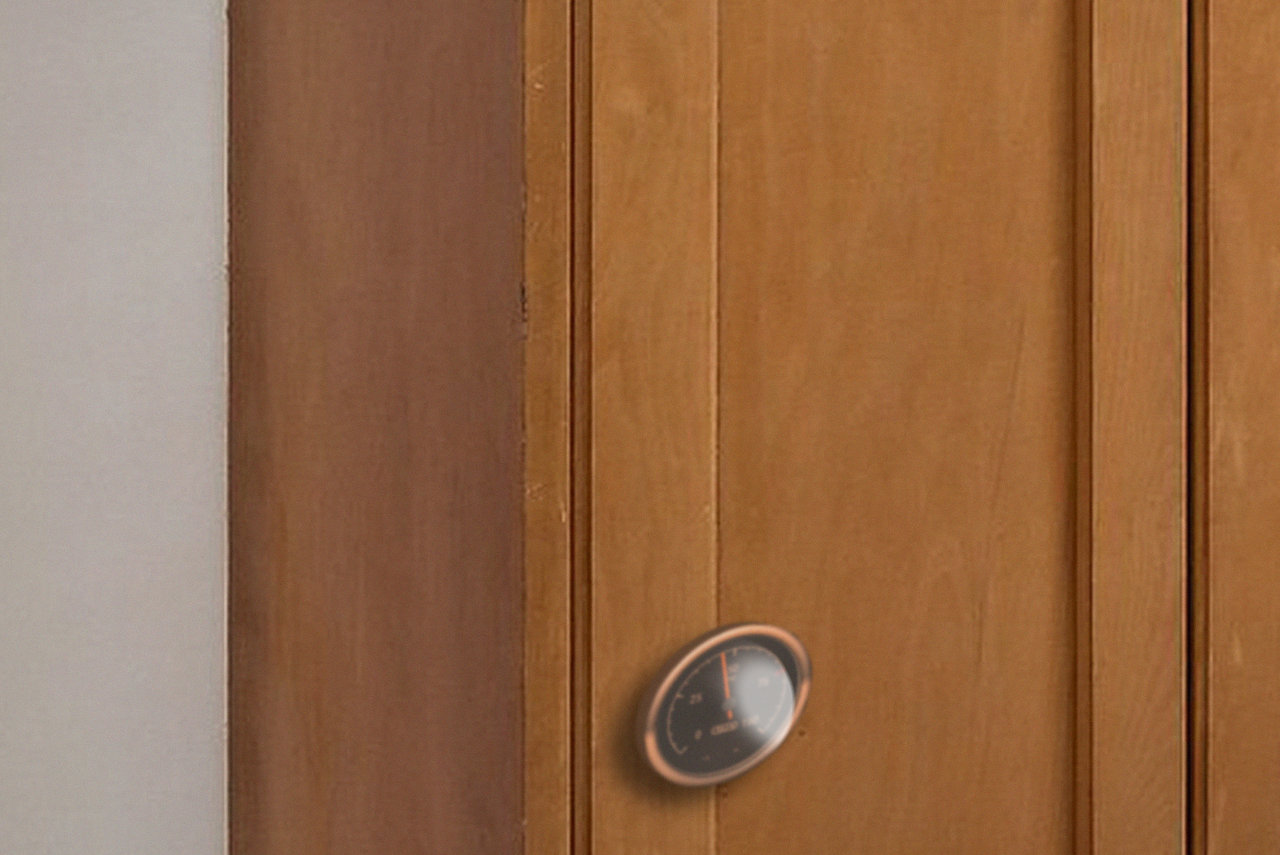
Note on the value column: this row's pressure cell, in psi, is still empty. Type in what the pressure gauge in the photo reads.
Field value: 45 psi
